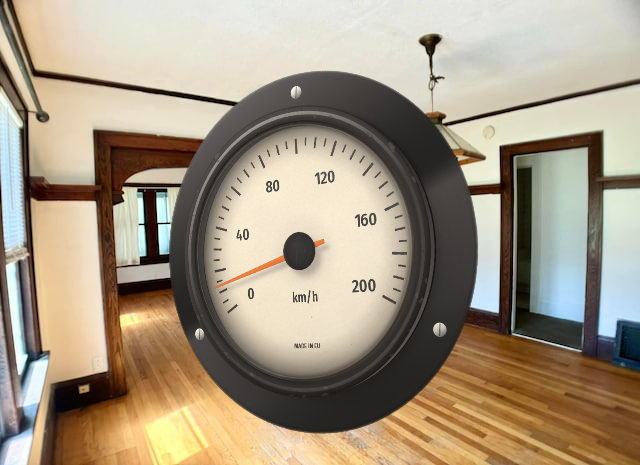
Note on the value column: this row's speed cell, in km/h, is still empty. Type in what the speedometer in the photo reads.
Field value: 12.5 km/h
